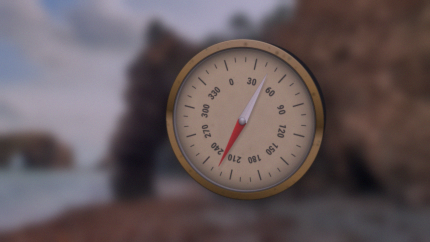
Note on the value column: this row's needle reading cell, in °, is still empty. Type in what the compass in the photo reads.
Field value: 225 °
